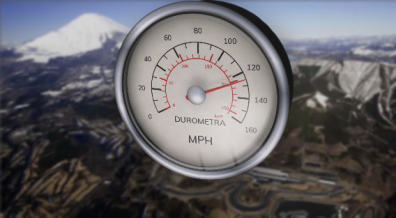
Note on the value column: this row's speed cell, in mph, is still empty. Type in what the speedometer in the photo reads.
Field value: 125 mph
